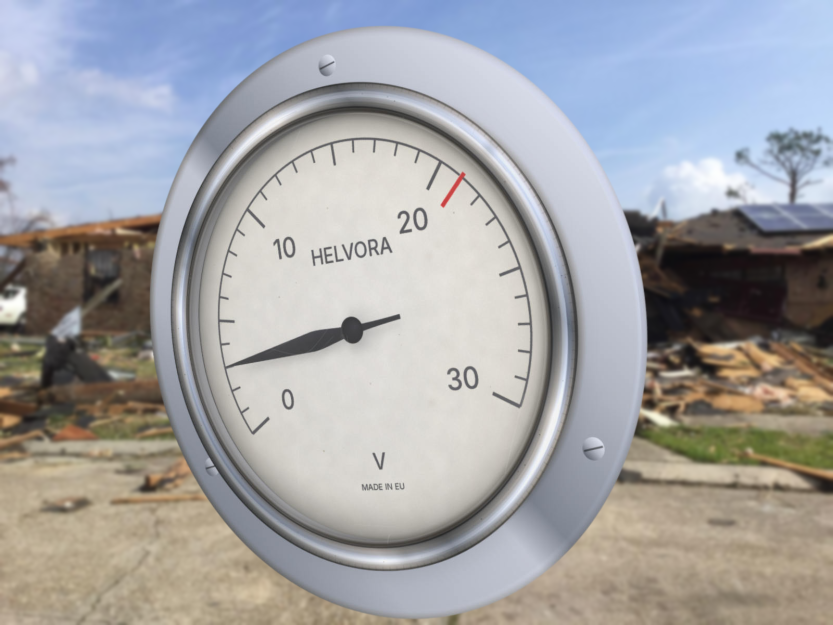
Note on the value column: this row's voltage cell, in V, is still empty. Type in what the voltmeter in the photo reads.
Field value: 3 V
